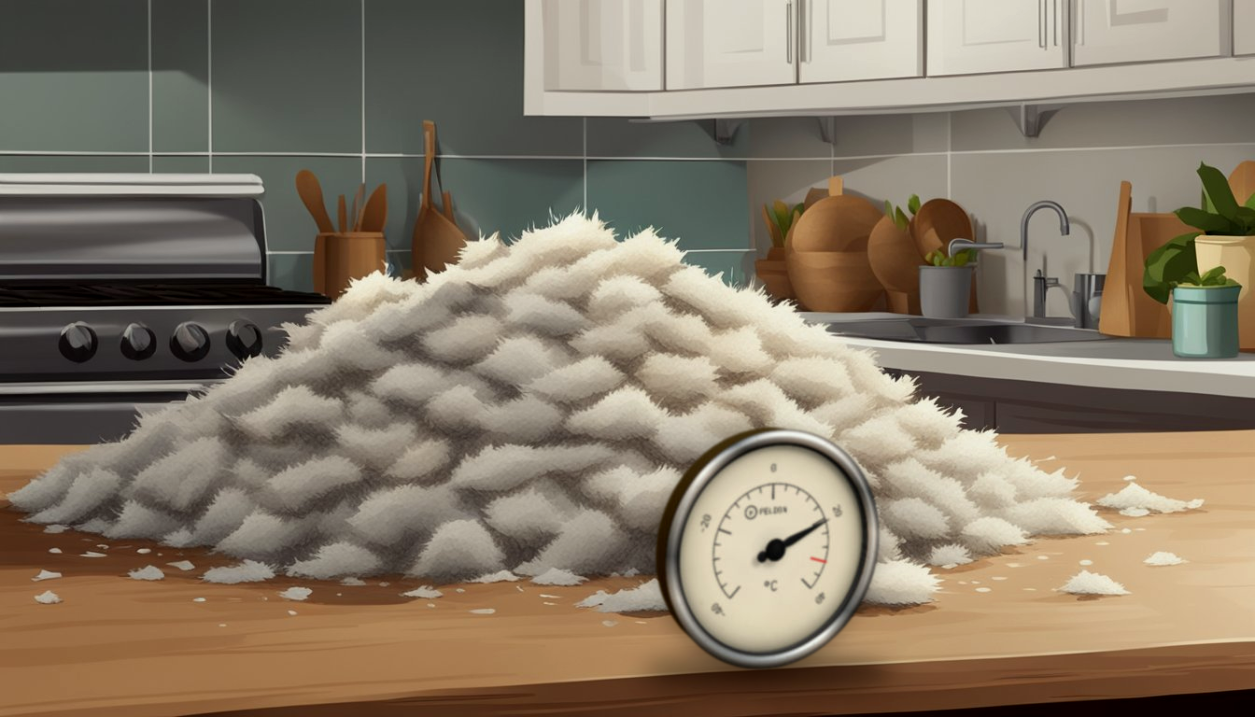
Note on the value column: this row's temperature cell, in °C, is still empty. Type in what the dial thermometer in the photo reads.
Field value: 20 °C
